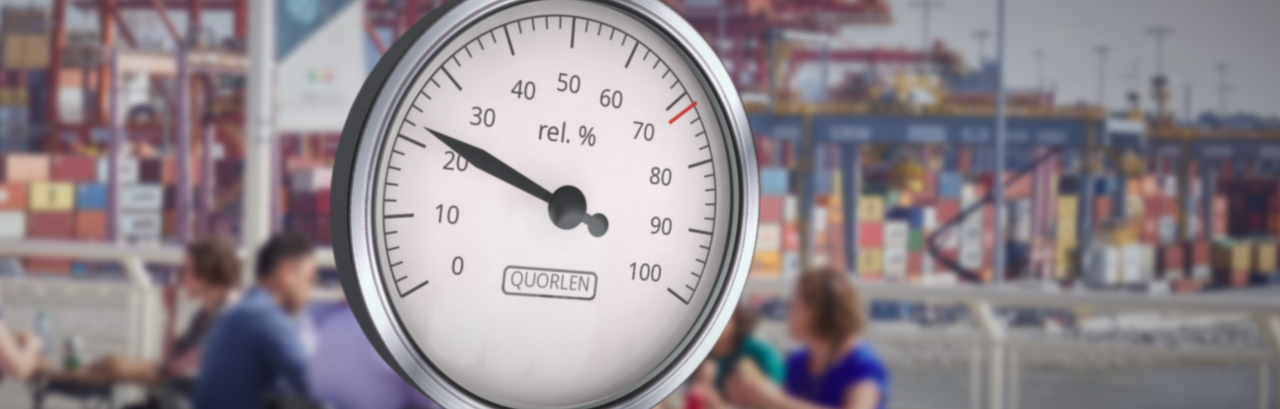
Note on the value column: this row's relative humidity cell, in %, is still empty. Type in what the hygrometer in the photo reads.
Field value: 22 %
